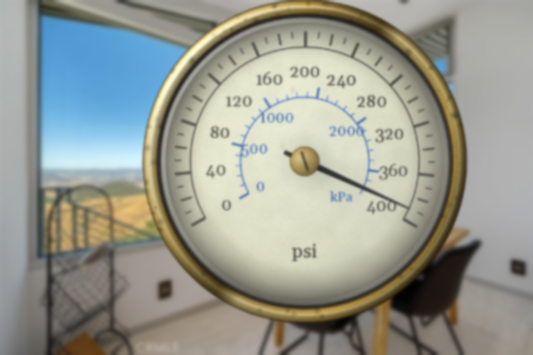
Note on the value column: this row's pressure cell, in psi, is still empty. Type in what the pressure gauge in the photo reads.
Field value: 390 psi
